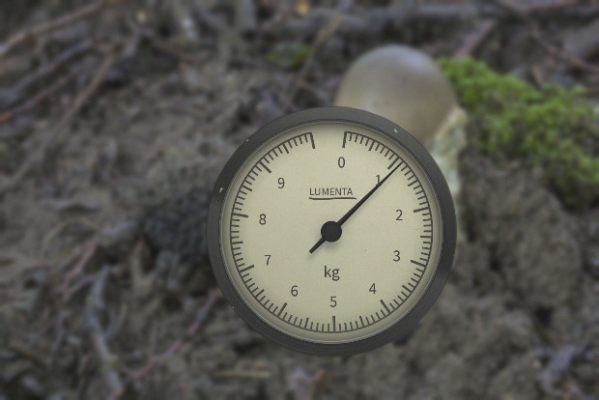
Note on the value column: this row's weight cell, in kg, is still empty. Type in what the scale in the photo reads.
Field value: 1.1 kg
